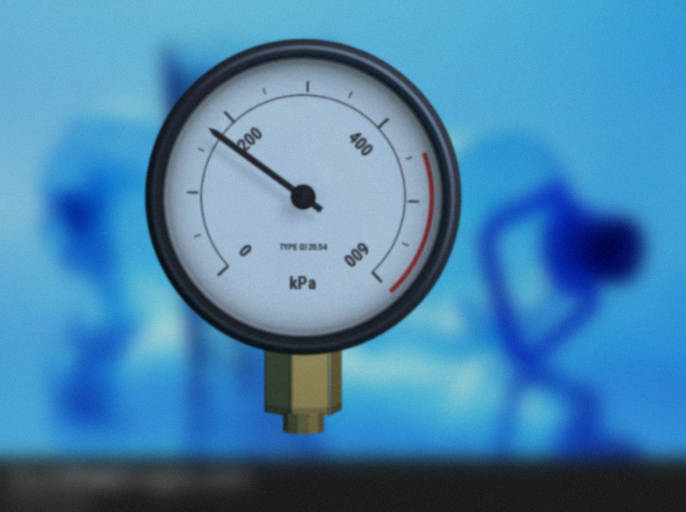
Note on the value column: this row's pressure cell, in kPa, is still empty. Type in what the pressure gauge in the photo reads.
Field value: 175 kPa
